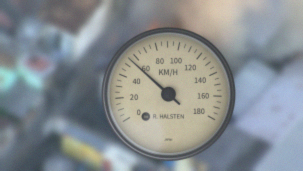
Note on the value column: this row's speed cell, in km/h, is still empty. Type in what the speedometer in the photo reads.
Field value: 55 km/h
